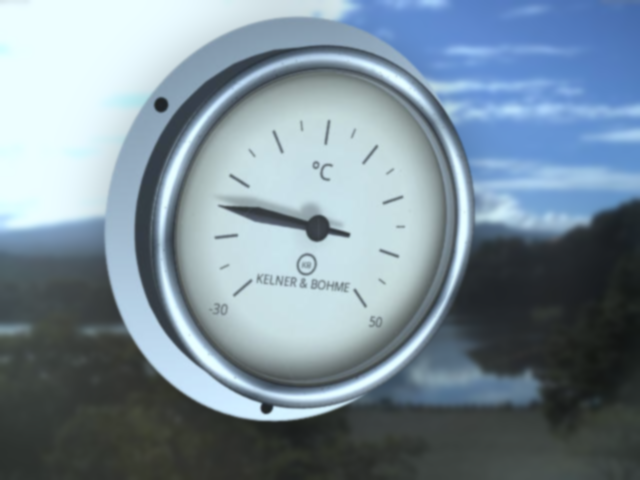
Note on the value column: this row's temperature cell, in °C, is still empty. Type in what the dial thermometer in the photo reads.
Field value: -15 °C
